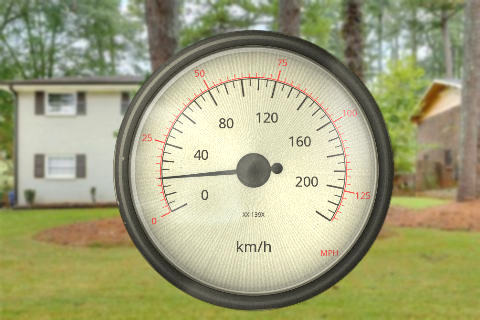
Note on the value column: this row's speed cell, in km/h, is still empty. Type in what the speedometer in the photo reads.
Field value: 20 km/h
